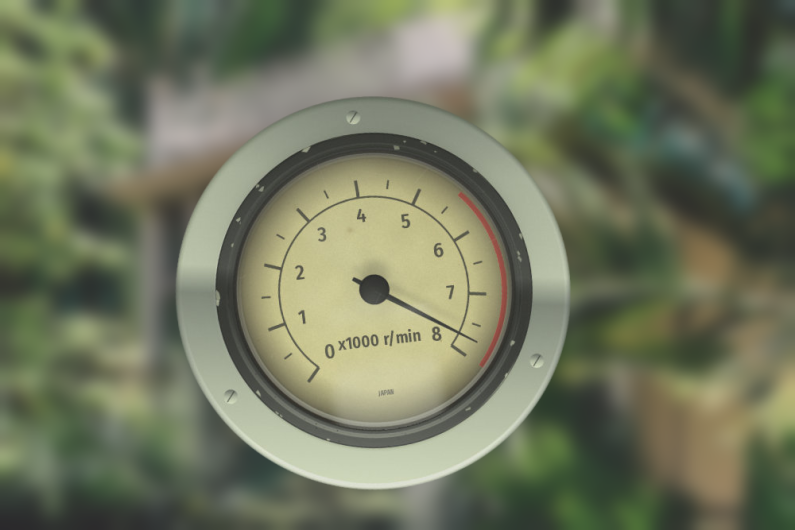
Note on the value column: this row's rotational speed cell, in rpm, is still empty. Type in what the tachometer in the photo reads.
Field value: 7750 rpm
